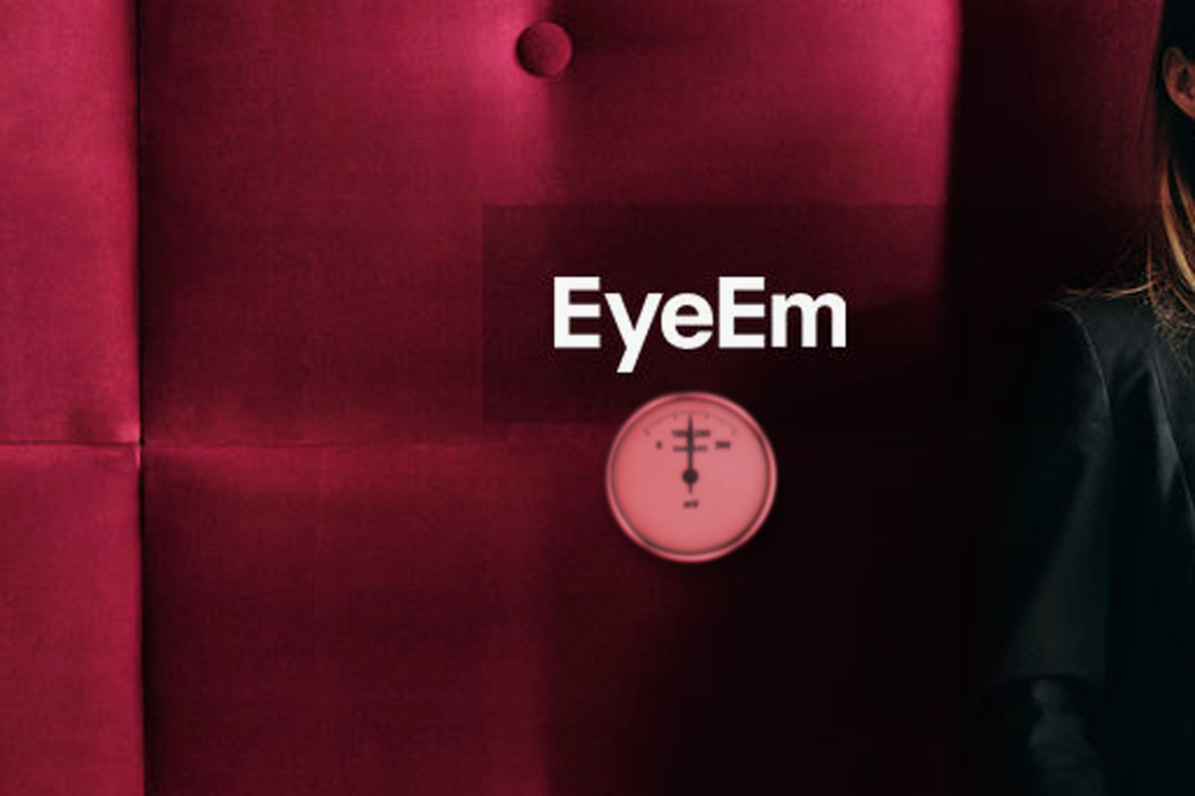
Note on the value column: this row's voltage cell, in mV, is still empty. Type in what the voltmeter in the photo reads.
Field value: 150 mV
